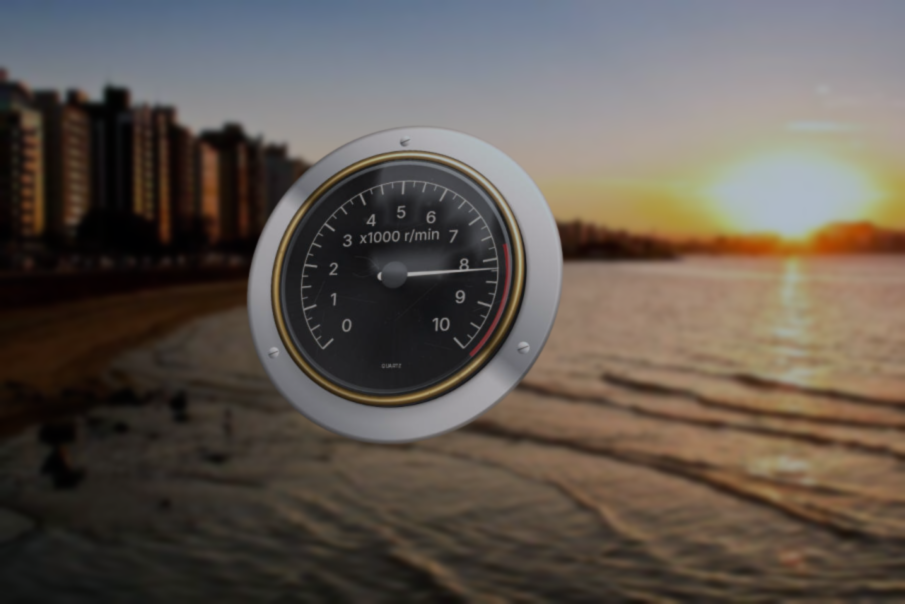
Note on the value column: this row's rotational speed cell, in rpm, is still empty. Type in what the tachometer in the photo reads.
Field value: 8250 rpm
